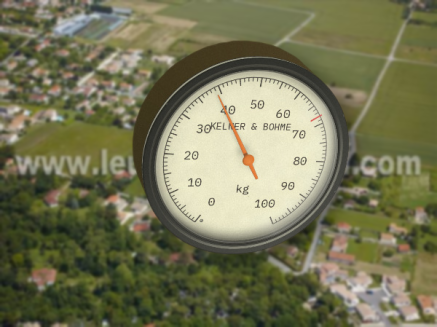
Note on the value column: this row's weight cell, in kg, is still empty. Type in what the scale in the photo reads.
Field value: 39 kg
